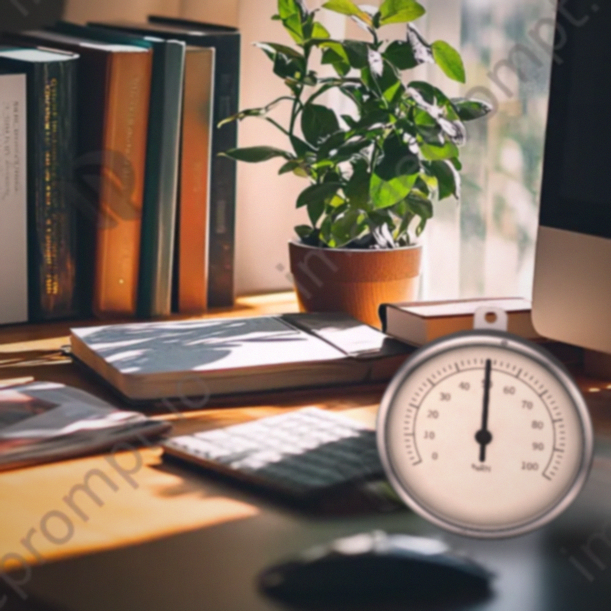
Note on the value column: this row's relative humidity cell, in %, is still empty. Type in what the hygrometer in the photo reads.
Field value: 50 %
